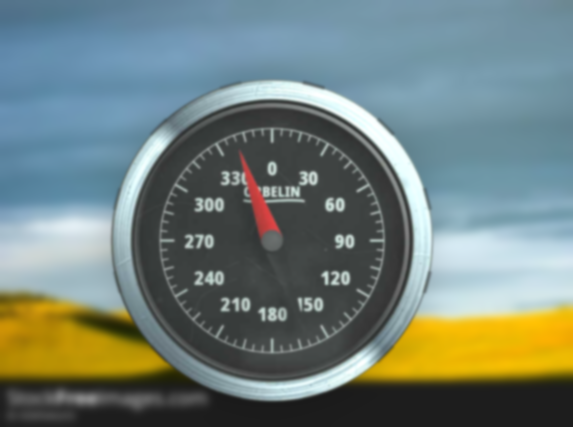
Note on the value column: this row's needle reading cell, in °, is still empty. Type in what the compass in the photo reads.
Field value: 340 °
